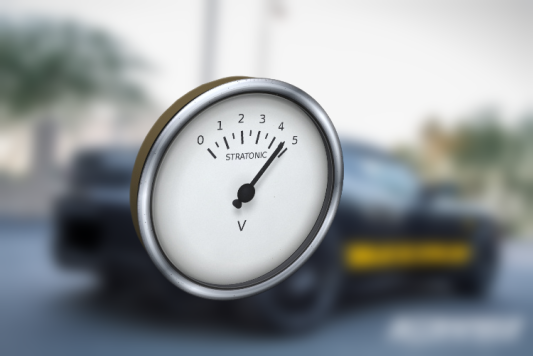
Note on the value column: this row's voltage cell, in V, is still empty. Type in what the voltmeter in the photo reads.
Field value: 4.5 V
